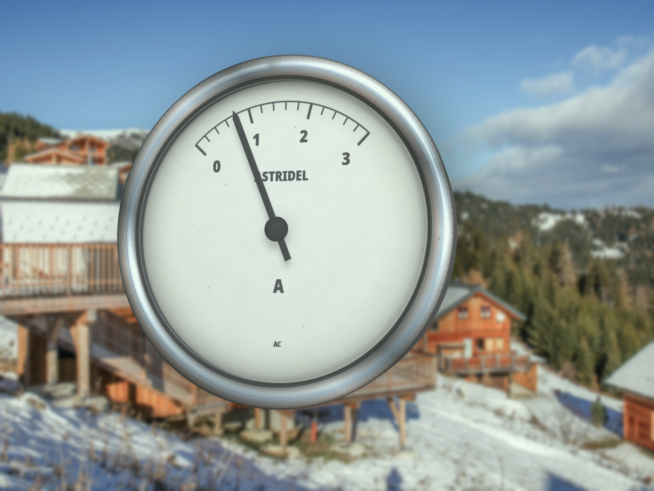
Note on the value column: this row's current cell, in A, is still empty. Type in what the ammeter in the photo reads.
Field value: 0.8 A
